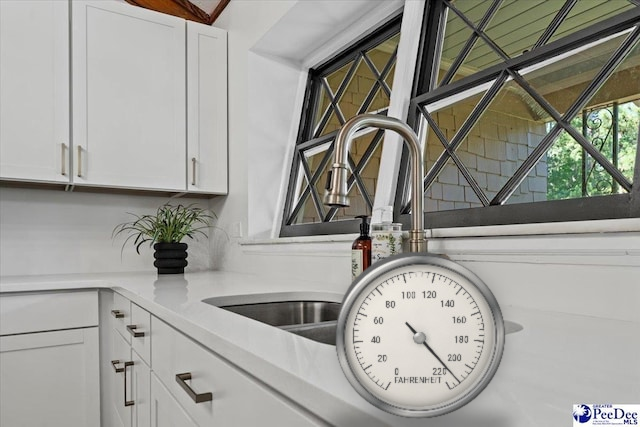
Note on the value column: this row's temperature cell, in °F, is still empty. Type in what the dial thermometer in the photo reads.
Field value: 212 °F
